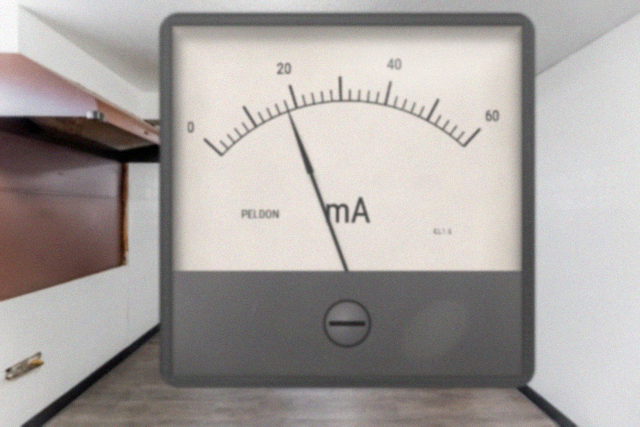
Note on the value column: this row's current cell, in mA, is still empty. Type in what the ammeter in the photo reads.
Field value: 18 mA
